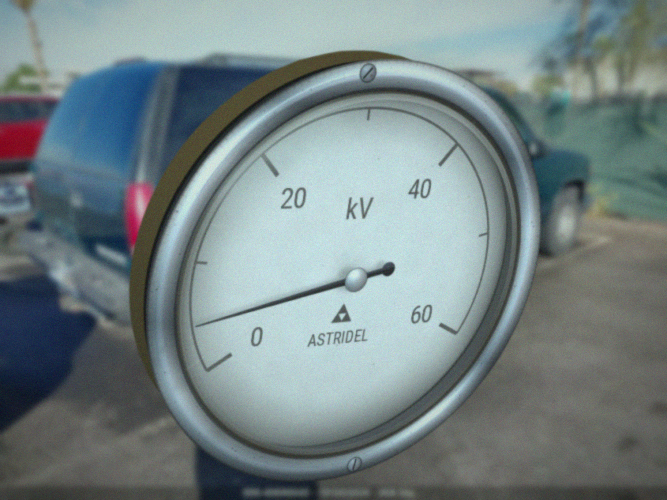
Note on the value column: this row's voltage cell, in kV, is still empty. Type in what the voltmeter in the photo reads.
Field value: 5 kV
